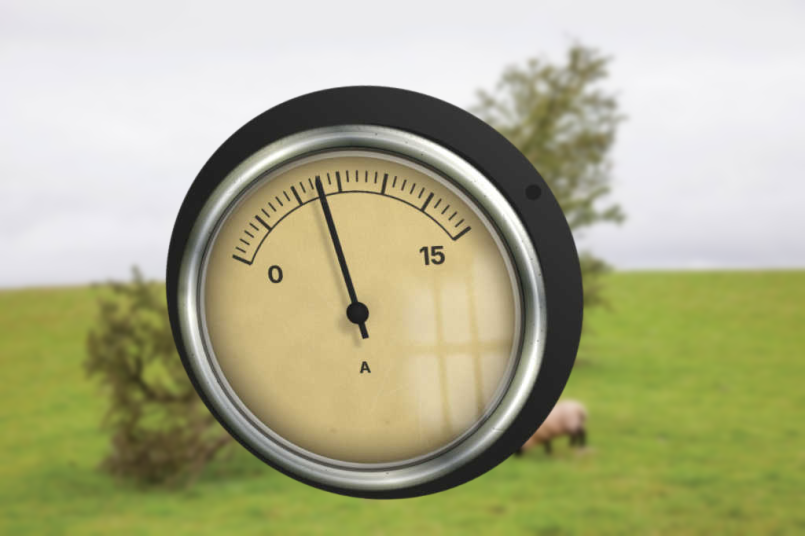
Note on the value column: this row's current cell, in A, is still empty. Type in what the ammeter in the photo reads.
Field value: 6.5 A
